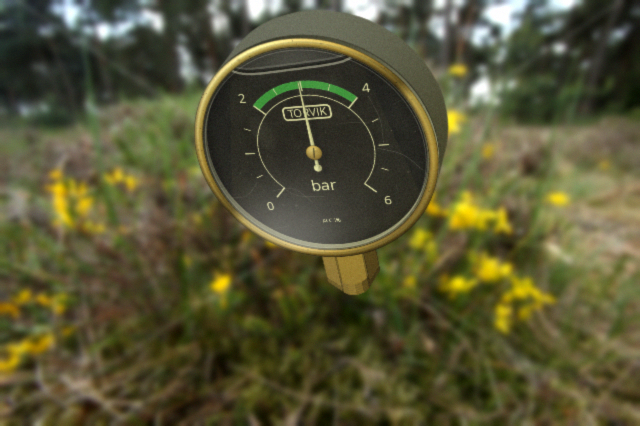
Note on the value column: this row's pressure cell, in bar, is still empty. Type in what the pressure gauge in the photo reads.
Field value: 3 bar
